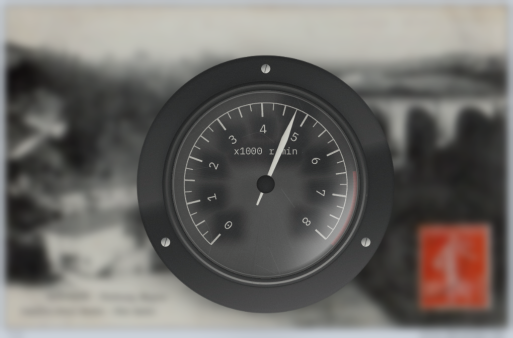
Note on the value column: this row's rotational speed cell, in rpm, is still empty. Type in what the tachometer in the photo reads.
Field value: 4750 rpm
